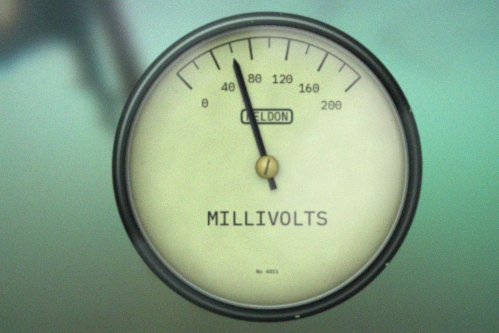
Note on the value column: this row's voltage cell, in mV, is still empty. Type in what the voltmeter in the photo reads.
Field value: 60 mV
